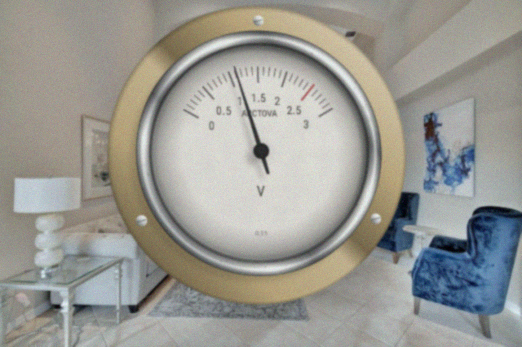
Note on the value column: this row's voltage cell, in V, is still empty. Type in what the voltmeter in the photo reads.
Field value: 1.1 V
